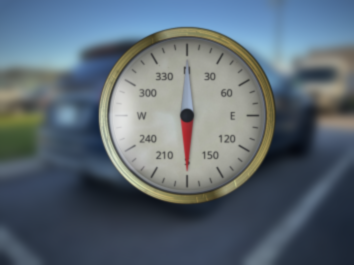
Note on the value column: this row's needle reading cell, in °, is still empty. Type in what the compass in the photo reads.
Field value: 180 °
